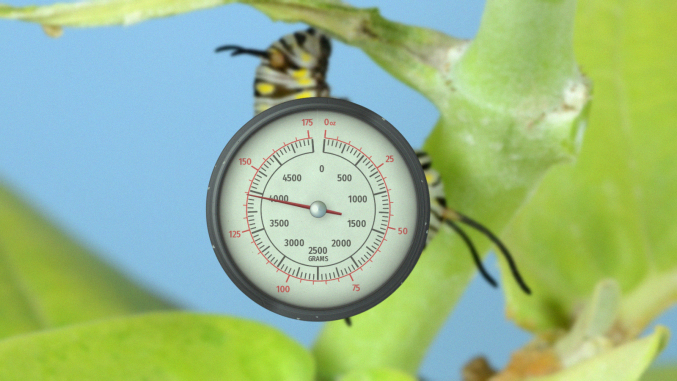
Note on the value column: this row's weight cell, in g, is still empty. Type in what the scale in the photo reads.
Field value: 3950 g
